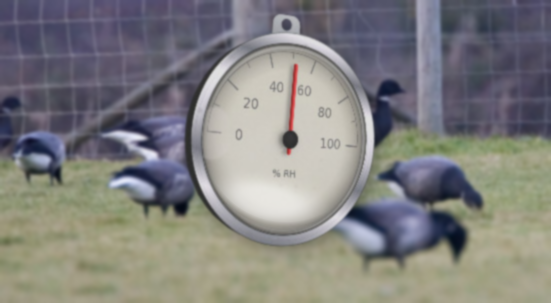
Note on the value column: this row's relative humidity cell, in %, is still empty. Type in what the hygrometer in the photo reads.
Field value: 50 %
